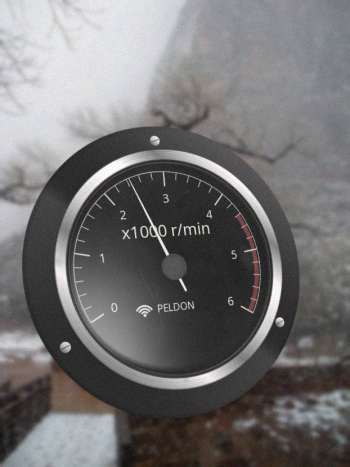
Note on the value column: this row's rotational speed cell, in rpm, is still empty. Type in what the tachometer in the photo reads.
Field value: 2400 rpm
